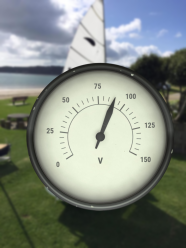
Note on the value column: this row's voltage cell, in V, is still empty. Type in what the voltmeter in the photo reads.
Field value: 90 V
